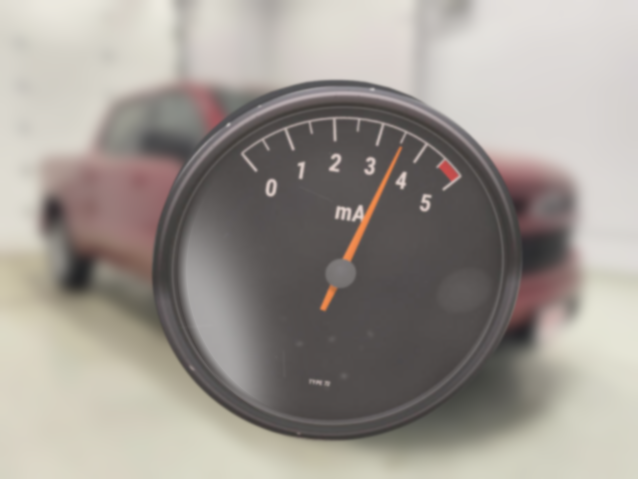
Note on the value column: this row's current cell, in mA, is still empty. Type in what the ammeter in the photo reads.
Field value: 3.5 mA
